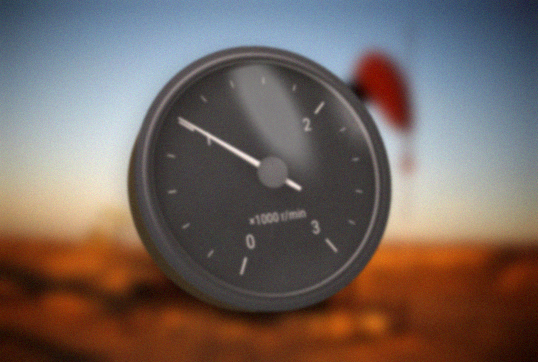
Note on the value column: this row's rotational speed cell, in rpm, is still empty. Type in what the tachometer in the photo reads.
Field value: 1000 rpm
